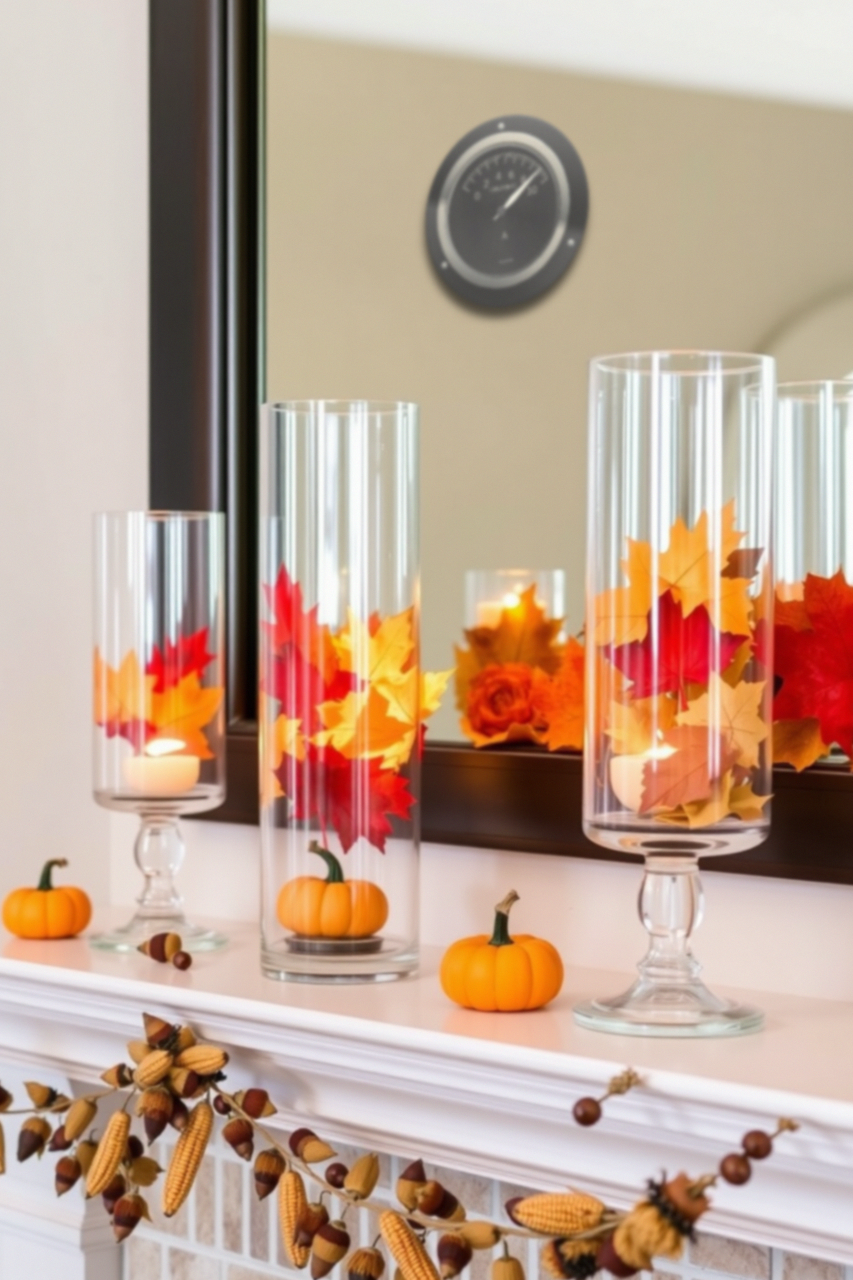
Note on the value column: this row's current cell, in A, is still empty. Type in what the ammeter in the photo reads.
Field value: 9 A
